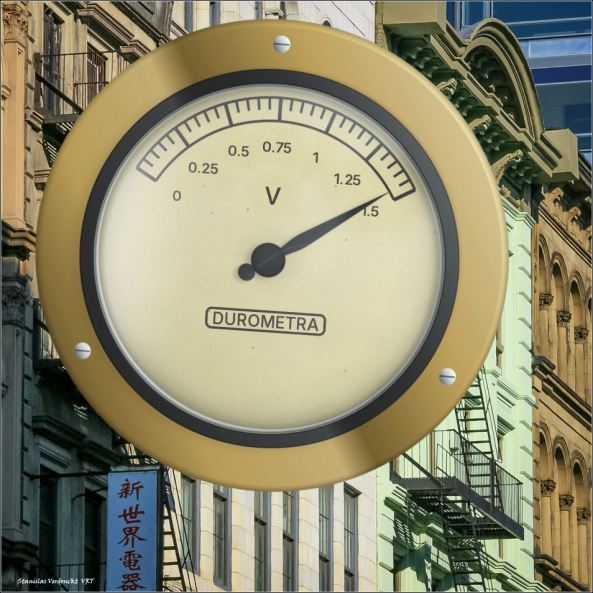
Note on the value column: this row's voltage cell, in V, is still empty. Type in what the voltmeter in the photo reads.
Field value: 1.45 V
